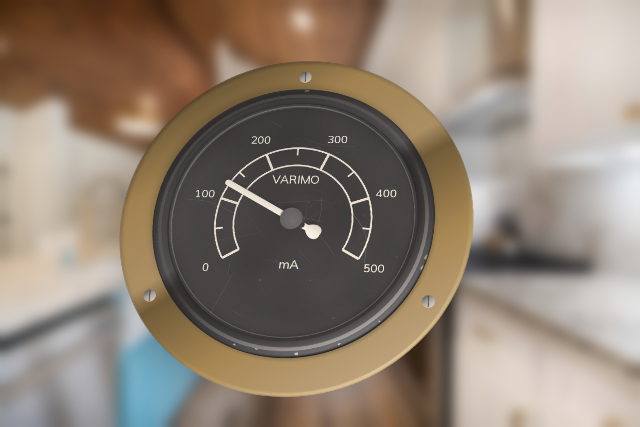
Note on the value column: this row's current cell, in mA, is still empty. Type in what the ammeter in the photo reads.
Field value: 125 mA
